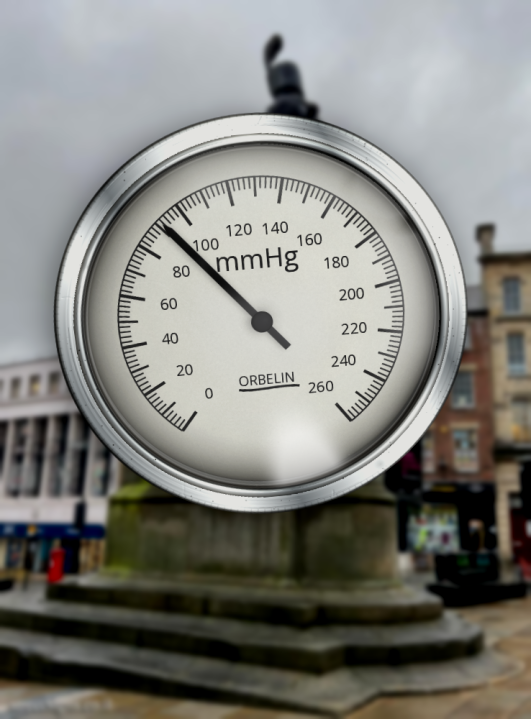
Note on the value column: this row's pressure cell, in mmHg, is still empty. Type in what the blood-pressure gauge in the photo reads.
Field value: 92 mmHg
